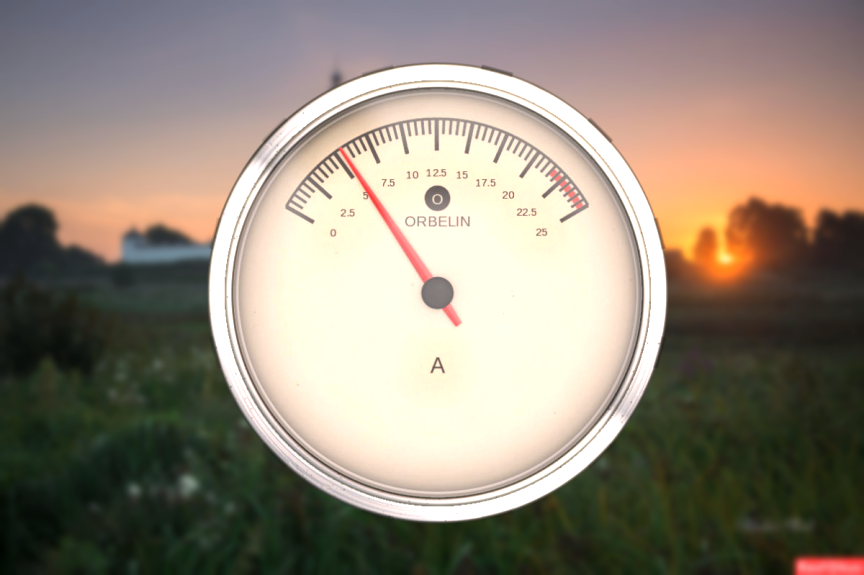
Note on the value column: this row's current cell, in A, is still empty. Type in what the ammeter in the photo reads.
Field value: 5.5 A
